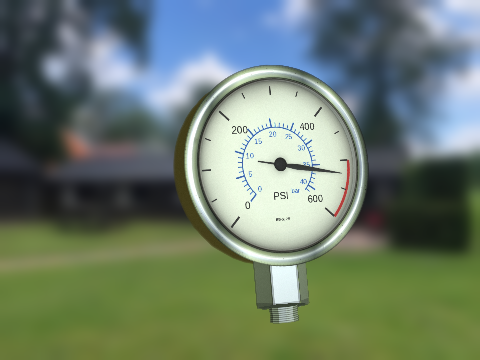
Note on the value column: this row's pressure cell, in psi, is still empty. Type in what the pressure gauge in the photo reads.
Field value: 525 psi
